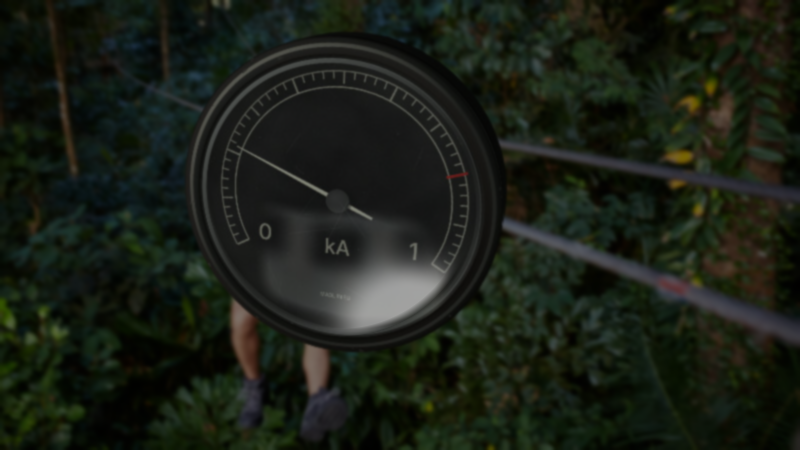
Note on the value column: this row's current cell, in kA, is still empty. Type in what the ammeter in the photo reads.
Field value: 0.22 kA
